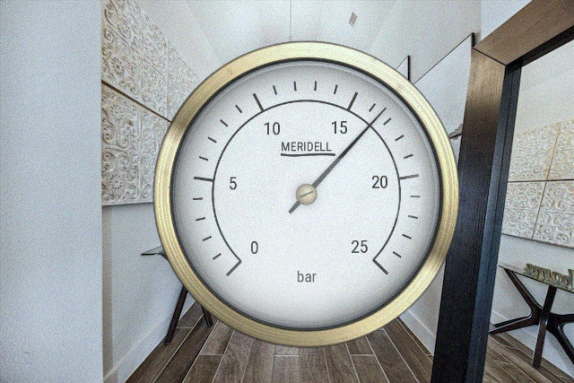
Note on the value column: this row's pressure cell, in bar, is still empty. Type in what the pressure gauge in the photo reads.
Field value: 16.5 bar
